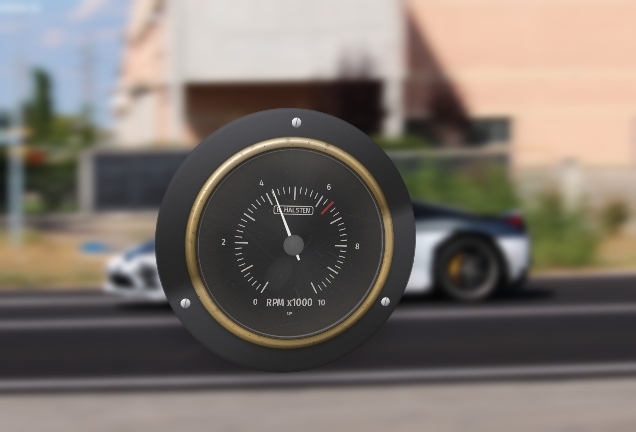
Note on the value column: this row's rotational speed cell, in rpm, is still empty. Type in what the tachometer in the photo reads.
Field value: 4200 rpm
